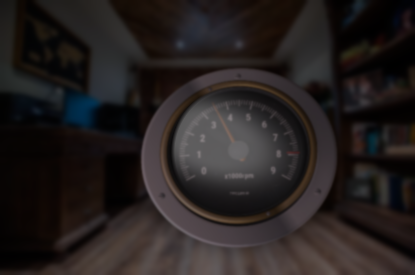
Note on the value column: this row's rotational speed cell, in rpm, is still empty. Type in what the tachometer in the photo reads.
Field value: 3500 rpm
